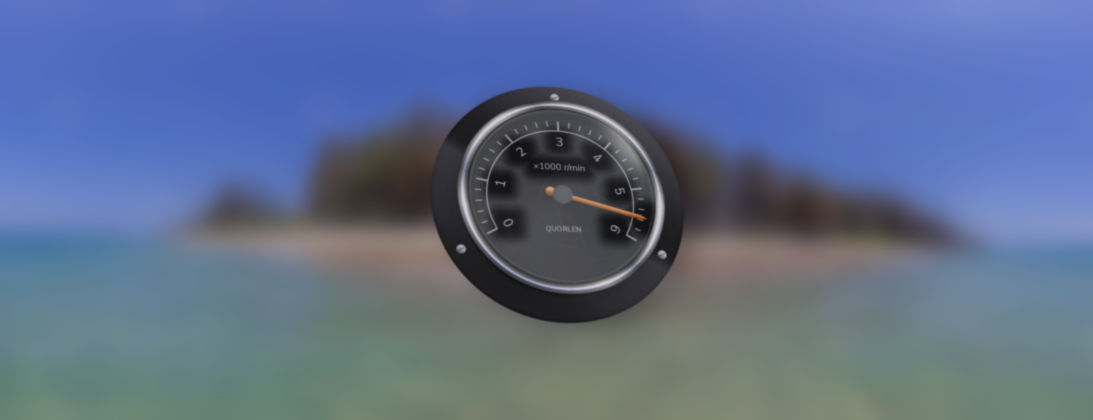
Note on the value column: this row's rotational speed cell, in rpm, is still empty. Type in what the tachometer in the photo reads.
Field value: 5600 rpm
